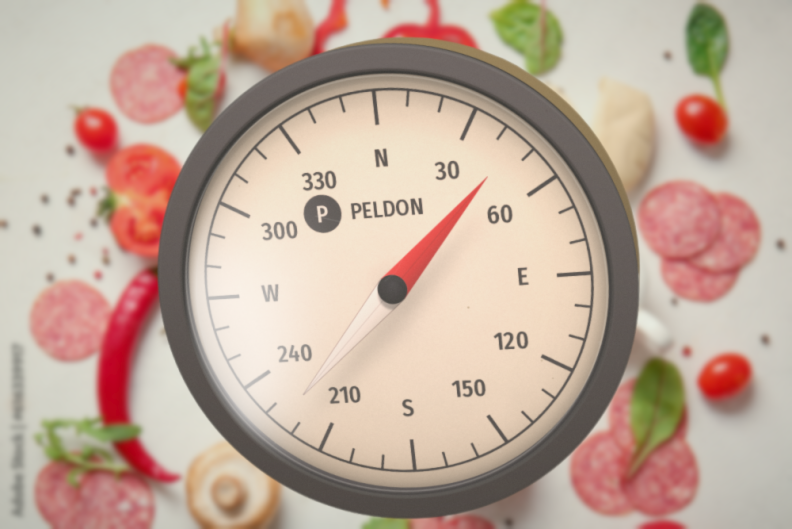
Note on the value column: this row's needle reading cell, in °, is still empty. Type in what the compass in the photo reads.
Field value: 45 °
